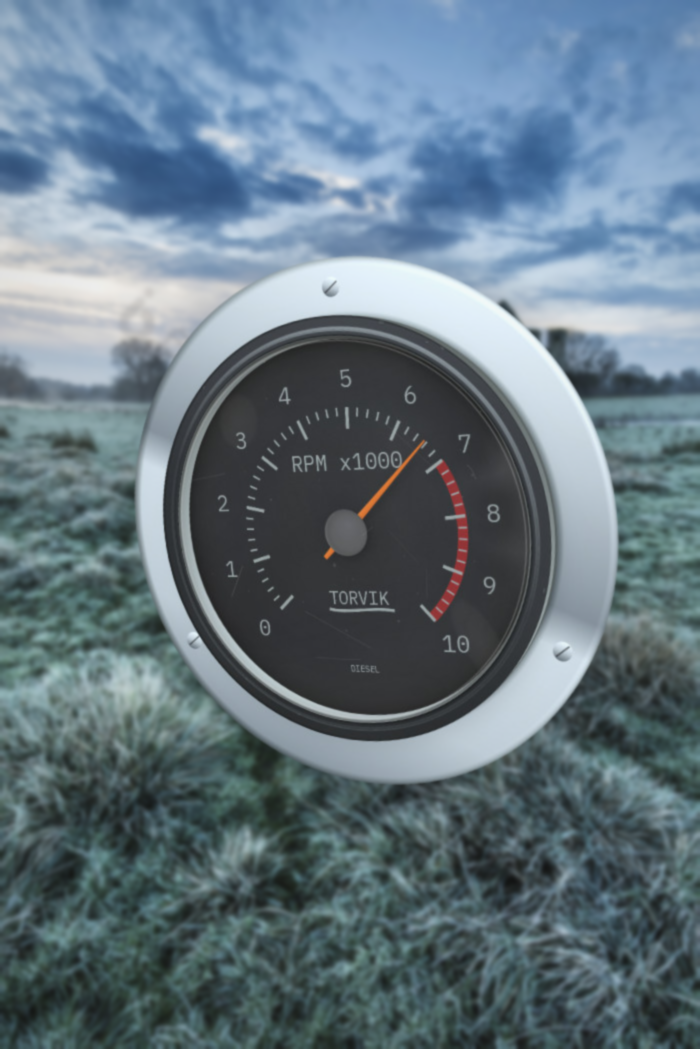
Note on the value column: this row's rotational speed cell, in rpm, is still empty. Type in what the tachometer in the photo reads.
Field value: 6600 rpm
